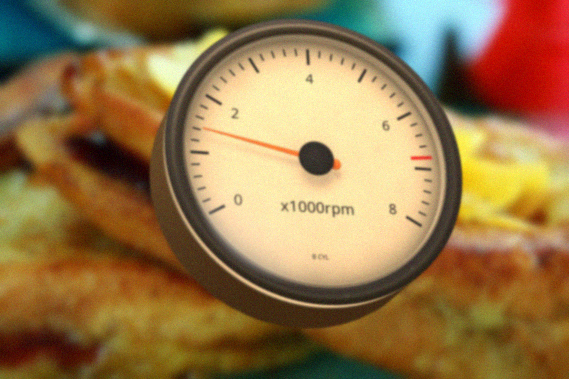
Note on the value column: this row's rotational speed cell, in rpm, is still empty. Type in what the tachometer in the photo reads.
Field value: 1400 rpm
